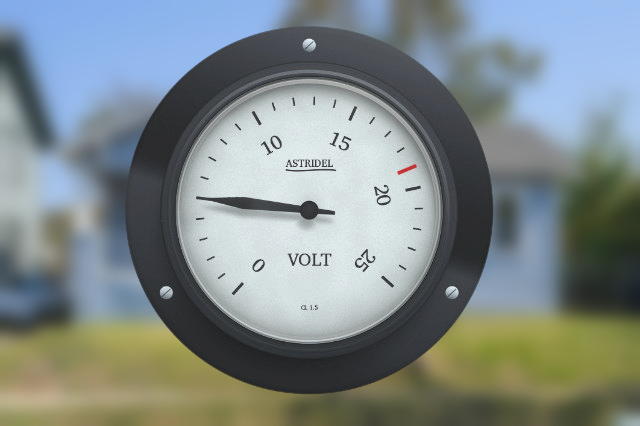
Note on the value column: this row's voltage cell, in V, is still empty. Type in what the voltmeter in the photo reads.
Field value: 5 V
